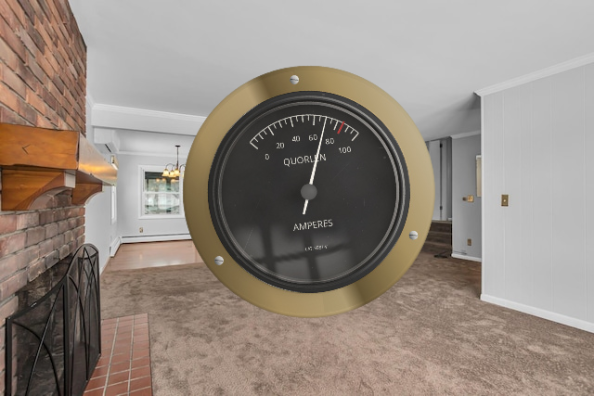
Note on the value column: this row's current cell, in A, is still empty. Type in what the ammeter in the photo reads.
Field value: 70 A
